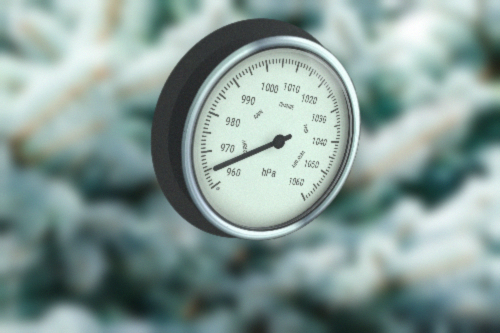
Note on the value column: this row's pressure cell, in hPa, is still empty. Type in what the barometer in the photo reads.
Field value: 965 hPa
